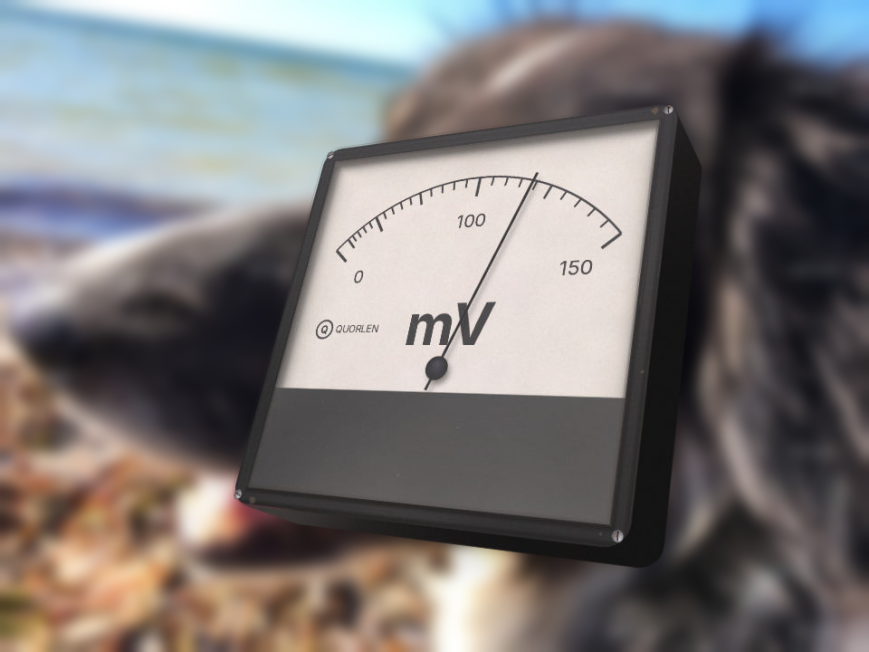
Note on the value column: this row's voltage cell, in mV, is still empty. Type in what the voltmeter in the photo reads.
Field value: 120 mV
